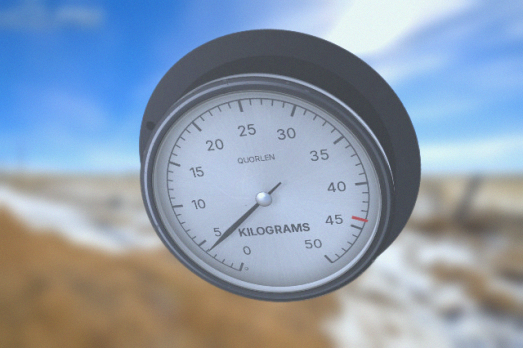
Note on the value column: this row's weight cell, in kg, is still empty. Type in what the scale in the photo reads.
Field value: 4 kg
